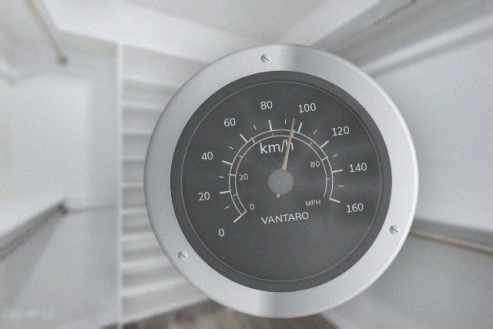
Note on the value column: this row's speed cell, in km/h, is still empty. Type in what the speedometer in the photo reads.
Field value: 95 km/h
